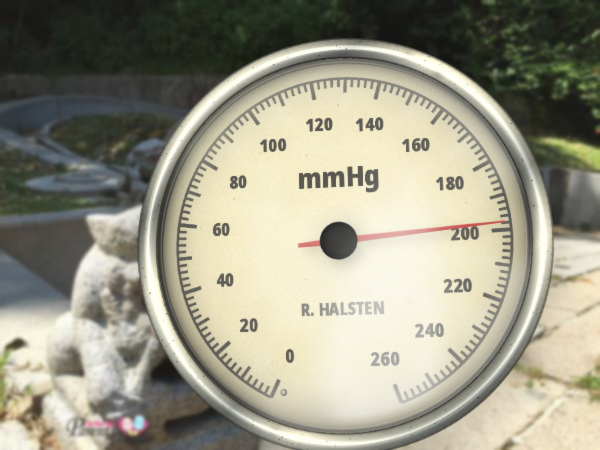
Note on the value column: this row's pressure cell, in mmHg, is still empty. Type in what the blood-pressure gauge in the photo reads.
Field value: 198 mmHg
